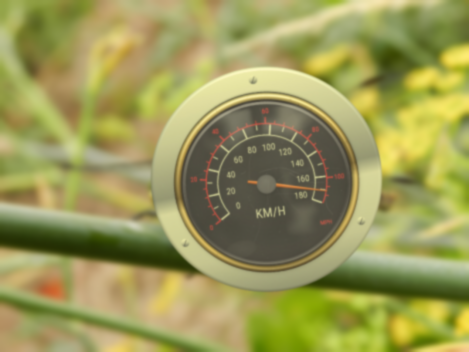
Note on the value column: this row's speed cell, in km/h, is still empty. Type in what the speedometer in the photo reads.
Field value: 170 km/h
